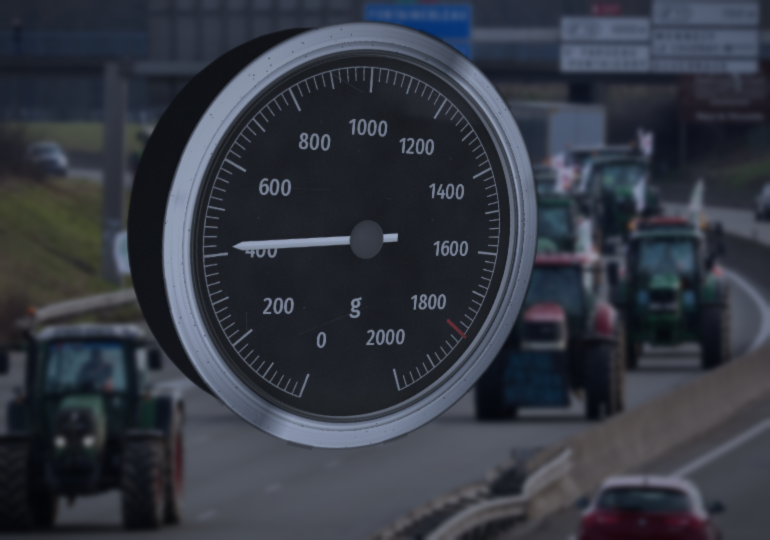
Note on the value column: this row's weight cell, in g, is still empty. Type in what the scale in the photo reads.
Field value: 420 g
